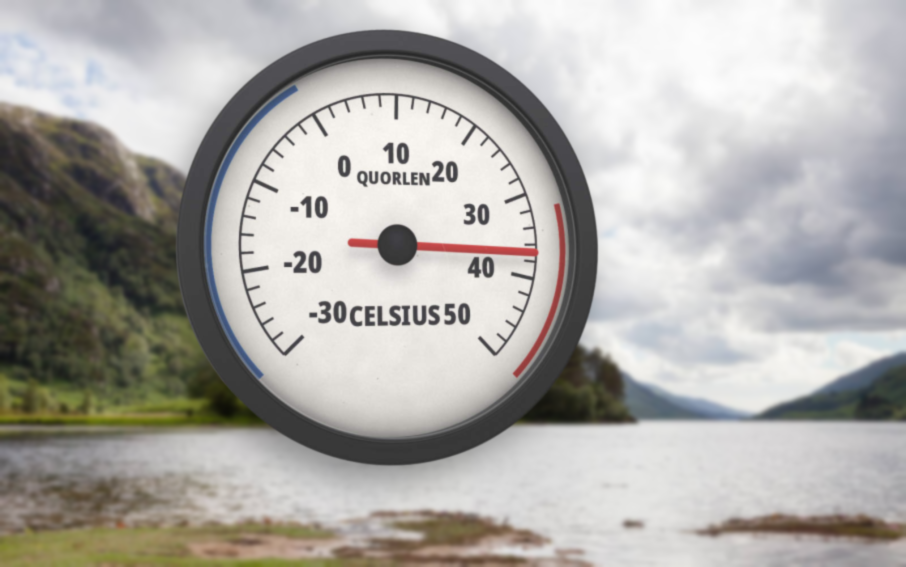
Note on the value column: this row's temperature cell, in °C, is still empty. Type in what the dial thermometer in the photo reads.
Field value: 37 °C
